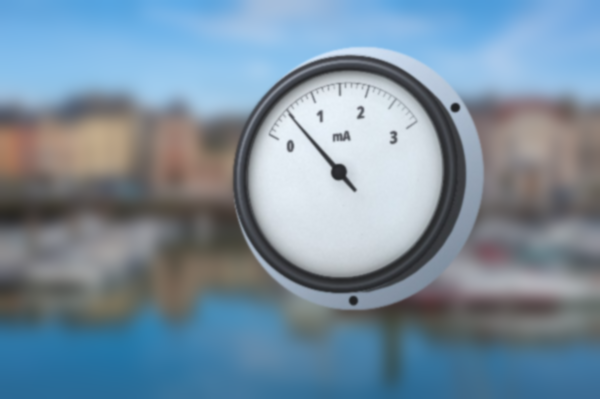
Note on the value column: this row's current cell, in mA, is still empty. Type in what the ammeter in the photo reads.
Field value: 0.5 mA
